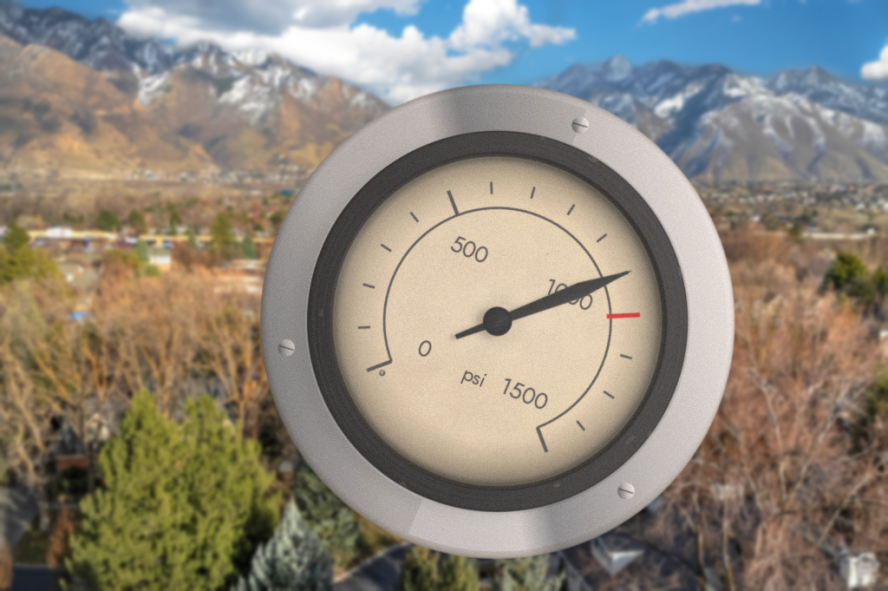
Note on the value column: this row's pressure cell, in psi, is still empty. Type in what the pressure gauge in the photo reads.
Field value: 1000 psi
